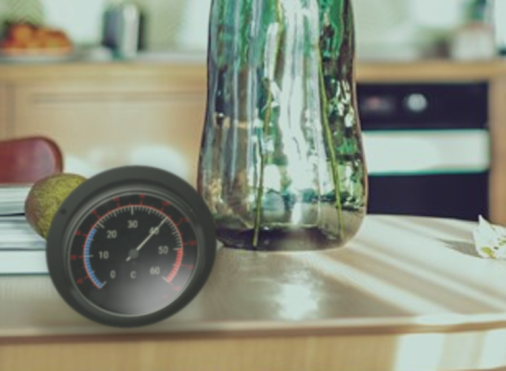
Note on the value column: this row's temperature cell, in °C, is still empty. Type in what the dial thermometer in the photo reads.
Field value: 40 °C
